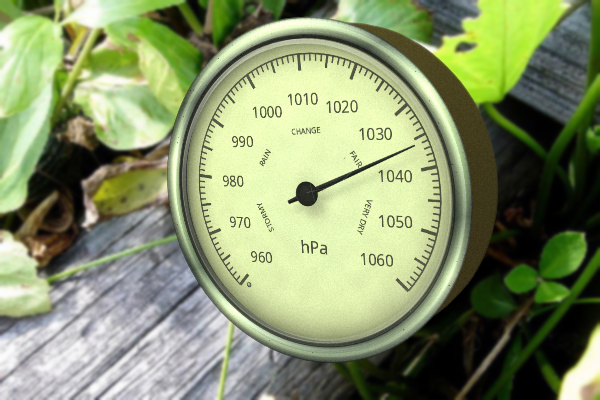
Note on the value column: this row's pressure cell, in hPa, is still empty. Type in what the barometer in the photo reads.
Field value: 1036 hPa
